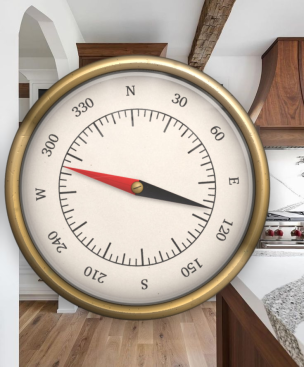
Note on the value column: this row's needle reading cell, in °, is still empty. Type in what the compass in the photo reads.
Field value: 290 °
